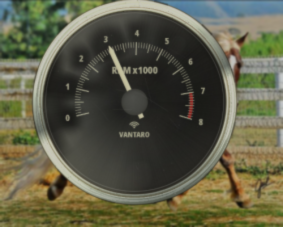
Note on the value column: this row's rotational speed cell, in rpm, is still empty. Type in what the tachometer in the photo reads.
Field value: 3000 rpm
